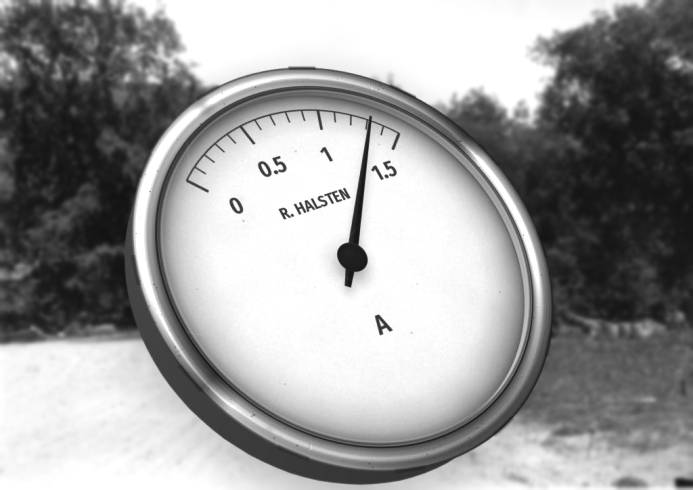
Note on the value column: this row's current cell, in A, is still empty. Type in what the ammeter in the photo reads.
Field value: 1.3 A
